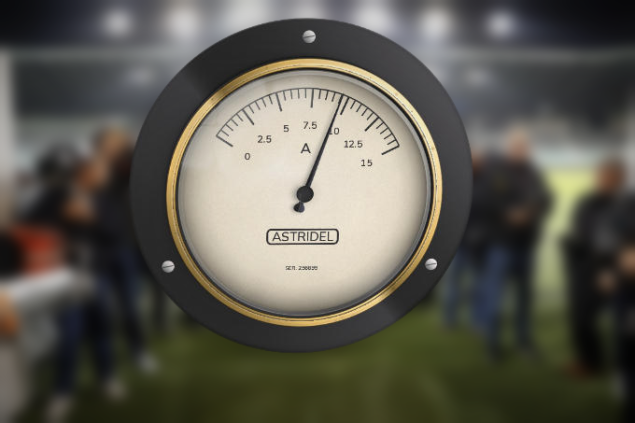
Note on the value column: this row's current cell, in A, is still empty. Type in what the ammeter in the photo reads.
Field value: 9.5 A
